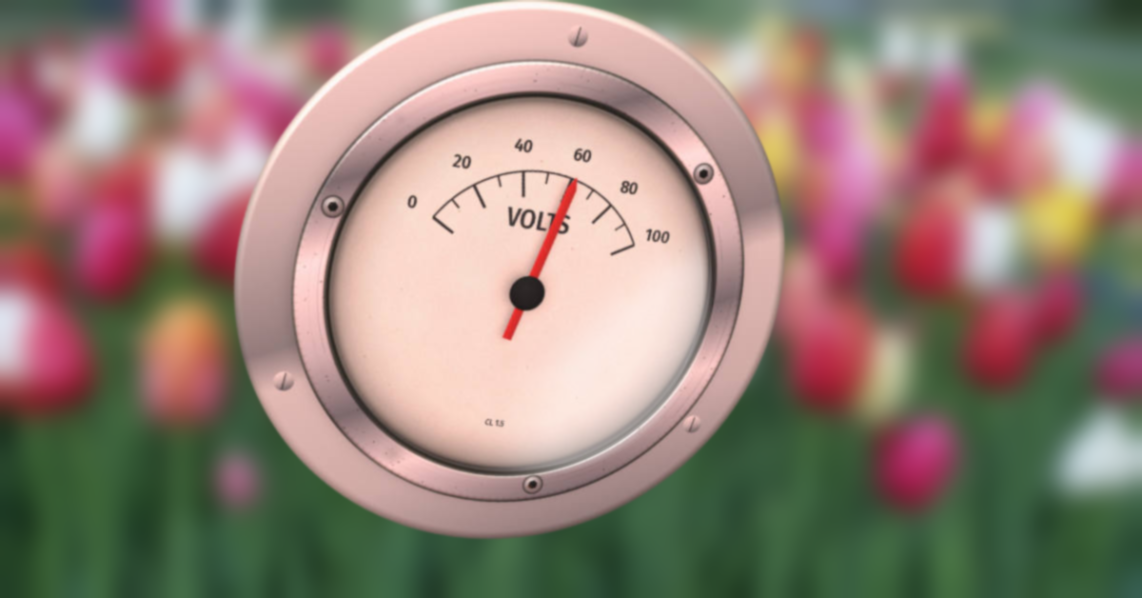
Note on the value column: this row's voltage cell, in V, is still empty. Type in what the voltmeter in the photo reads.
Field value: 60 V
